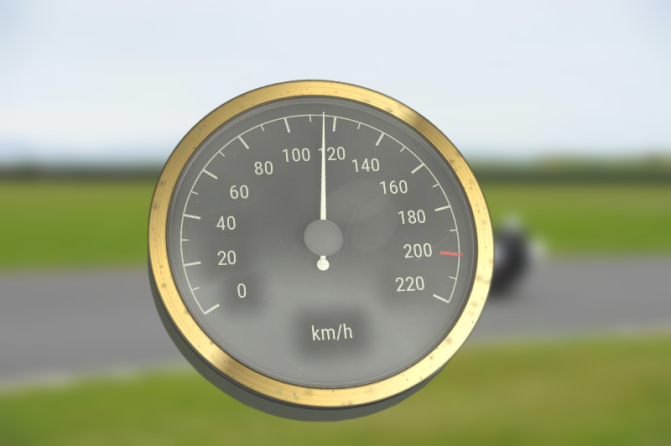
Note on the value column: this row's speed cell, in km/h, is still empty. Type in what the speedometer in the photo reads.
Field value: 115 km/h
